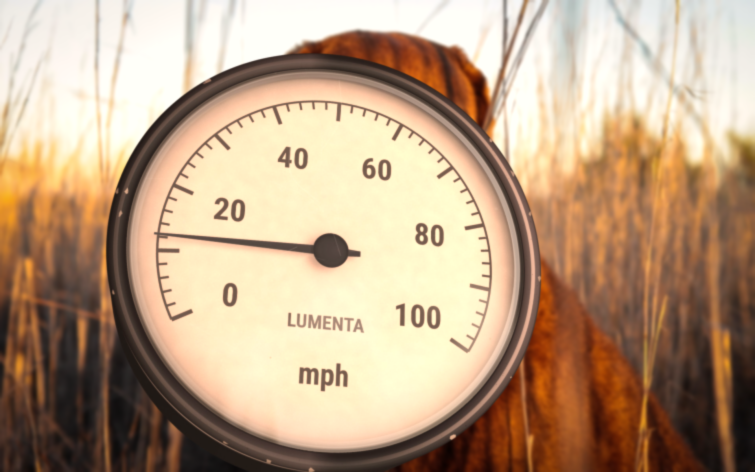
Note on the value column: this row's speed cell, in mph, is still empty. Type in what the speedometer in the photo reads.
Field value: 12 mph
